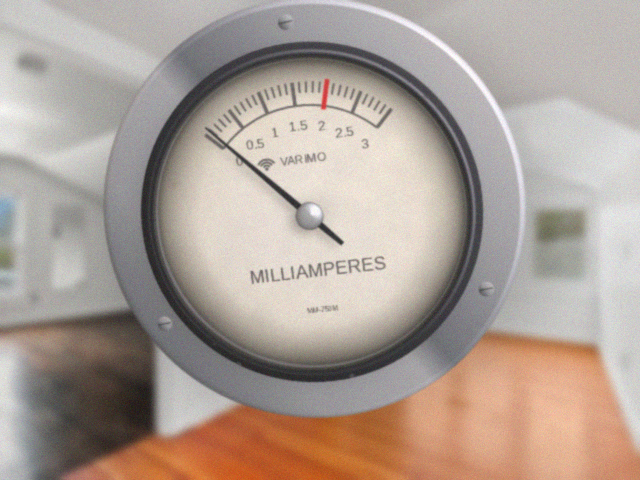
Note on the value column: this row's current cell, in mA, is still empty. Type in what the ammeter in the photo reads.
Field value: 0.1 mA
